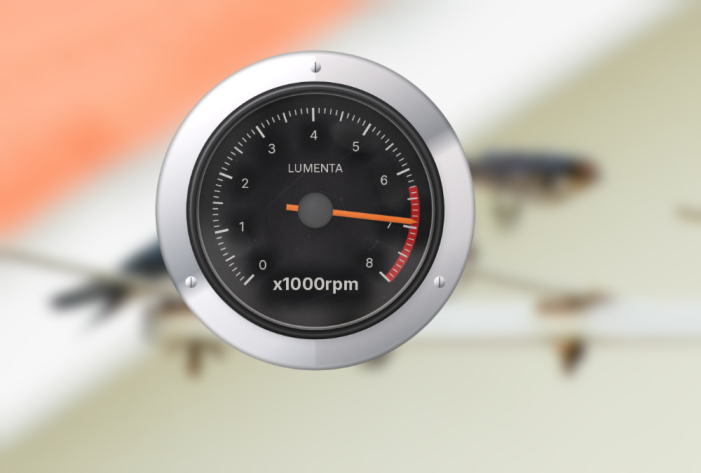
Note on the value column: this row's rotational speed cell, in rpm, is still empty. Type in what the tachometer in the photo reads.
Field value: 6900 rpm
